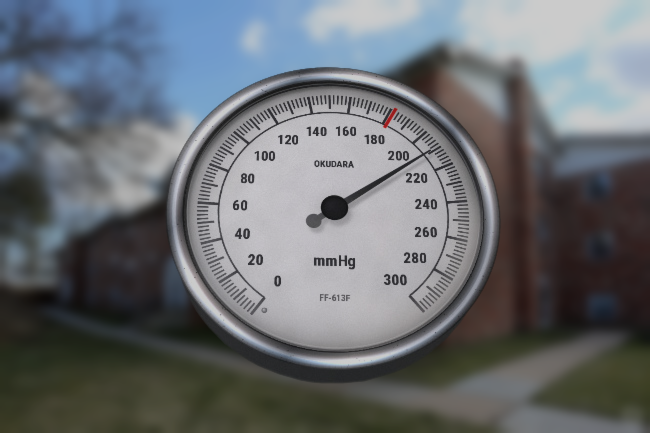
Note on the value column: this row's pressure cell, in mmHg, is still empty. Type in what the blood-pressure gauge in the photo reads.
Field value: 210 mmHg
